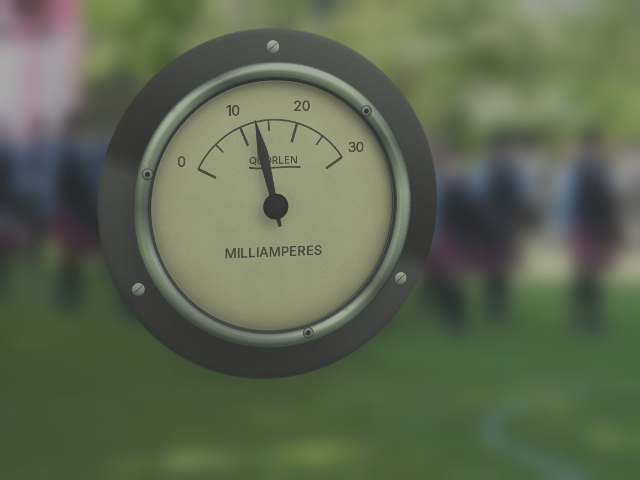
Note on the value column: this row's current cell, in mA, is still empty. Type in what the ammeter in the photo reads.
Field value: 12.5 mA
